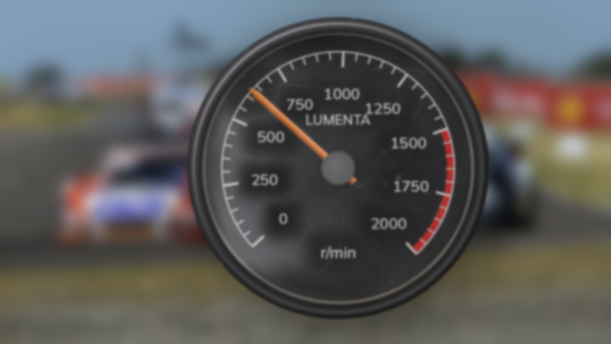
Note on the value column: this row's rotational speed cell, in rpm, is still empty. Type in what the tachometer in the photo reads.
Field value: 625 rpm
